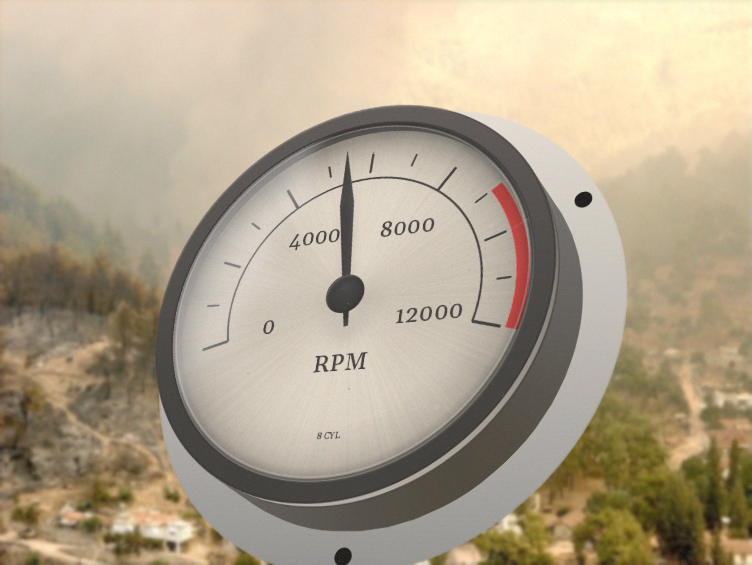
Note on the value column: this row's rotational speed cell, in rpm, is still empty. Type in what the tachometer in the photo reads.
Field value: 5500 rpm
